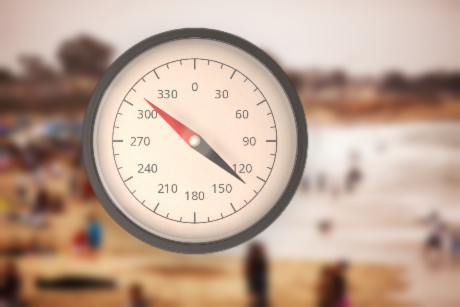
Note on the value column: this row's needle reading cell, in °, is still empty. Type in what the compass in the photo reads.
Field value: 310 °
